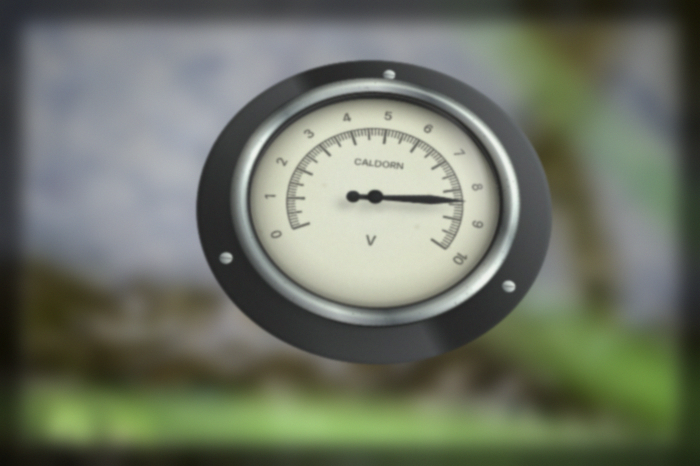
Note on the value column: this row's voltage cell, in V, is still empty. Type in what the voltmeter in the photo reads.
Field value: 8.5 V
